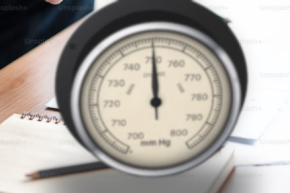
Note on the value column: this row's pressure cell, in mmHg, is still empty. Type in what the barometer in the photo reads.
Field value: 750 mmHg
